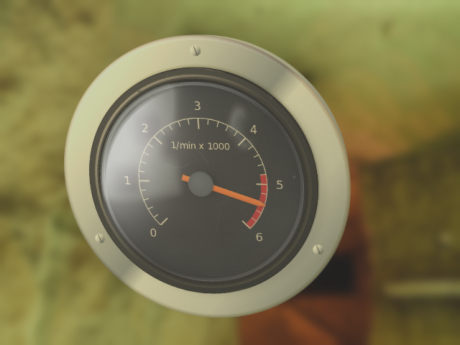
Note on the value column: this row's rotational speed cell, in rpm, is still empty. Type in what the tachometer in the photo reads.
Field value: 5400 rpm
